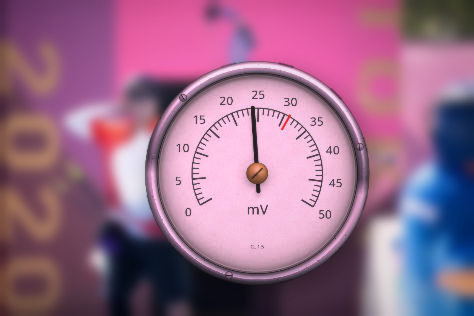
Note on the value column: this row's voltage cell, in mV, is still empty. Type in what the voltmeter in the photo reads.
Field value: 24 mV
